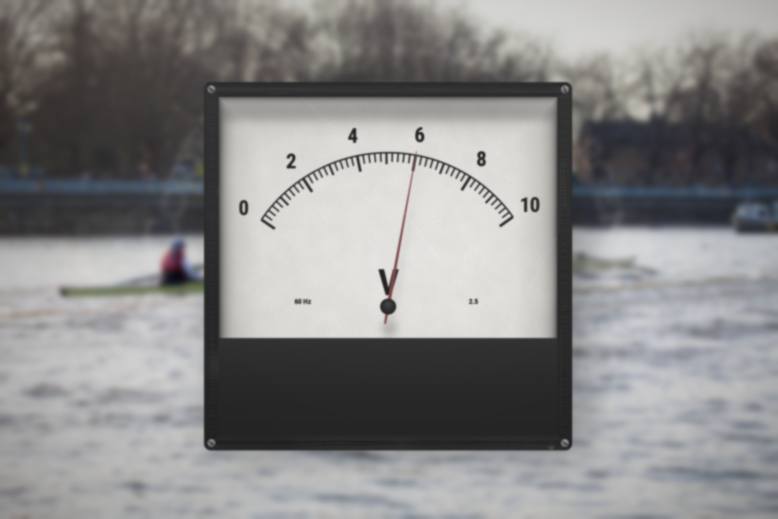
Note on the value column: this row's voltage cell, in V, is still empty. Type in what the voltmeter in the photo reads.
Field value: 6 V
